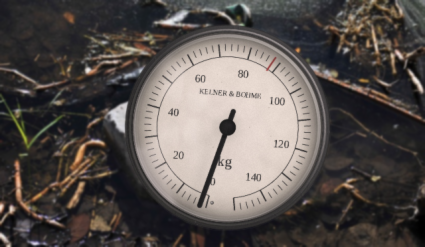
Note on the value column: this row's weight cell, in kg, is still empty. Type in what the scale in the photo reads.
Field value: 2 kg
